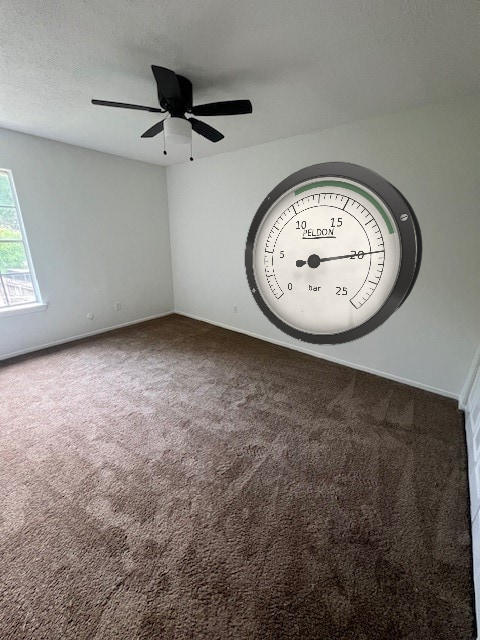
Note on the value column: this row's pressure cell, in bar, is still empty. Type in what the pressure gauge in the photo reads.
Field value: 20 bar
